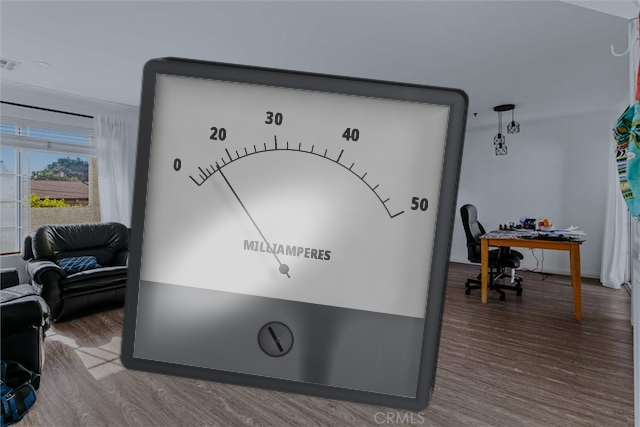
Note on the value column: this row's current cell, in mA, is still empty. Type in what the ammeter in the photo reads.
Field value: 16 mA
